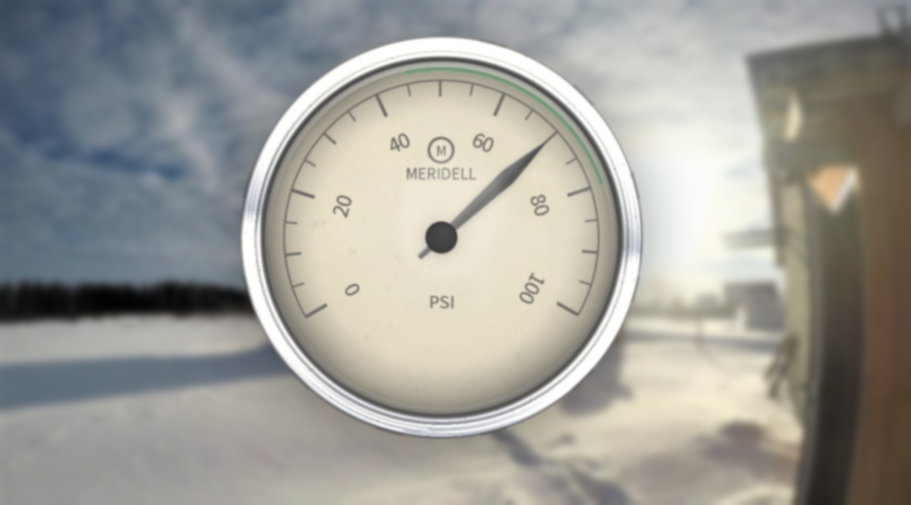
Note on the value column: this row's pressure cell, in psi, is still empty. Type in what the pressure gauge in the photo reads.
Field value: 70 psi
